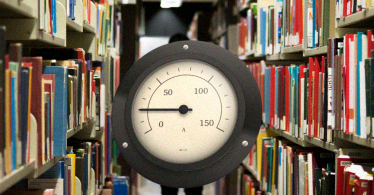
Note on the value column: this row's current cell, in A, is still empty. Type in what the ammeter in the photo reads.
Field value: 20 A
